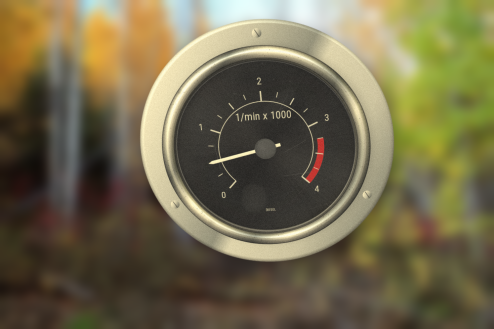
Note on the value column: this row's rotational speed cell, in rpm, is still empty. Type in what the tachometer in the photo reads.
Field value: 500 rpm
